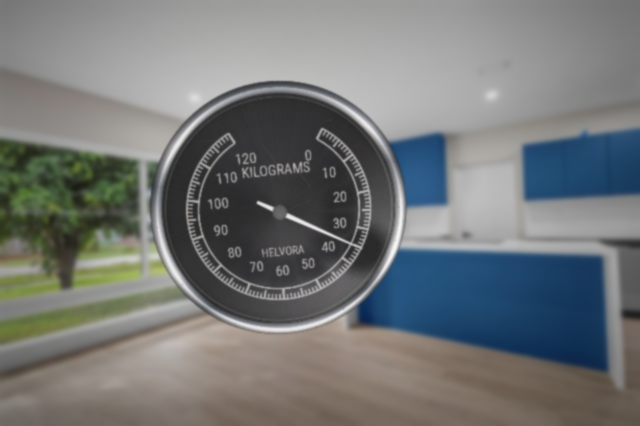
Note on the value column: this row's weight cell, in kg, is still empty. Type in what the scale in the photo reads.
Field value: 35 kg
